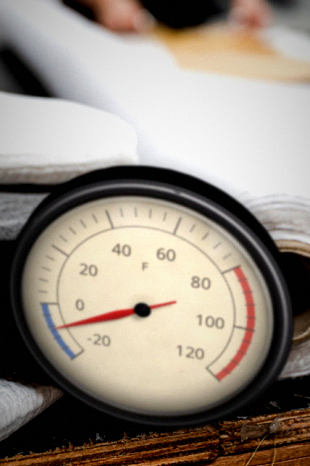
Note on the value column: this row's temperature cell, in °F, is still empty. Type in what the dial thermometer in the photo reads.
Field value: -8 °F
